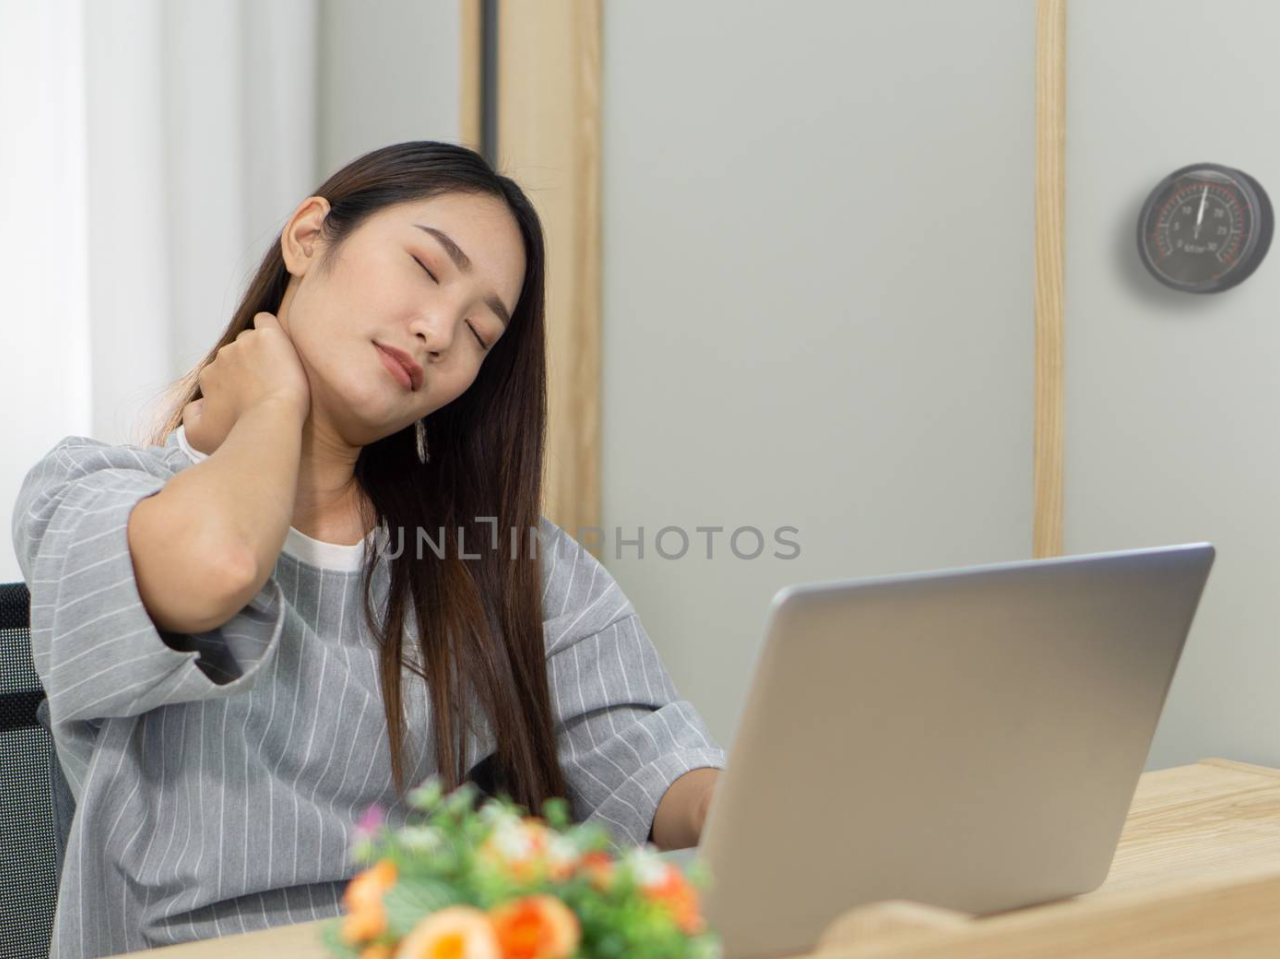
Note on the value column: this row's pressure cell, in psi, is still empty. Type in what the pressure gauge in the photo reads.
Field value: 15 psi
